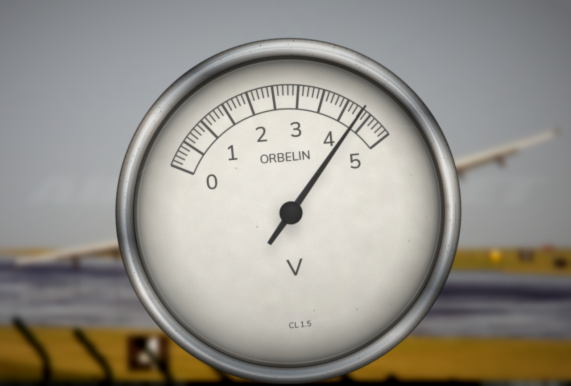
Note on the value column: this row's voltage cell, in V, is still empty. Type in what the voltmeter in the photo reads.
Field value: 4.3 V
